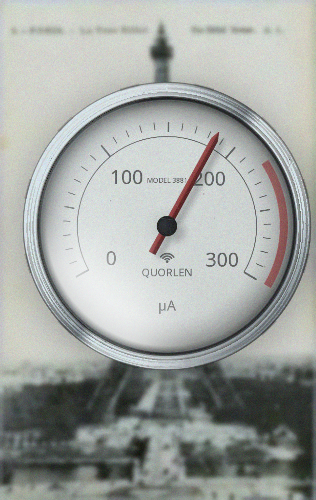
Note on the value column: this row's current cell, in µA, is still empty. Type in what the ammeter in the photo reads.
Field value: 185 µA
